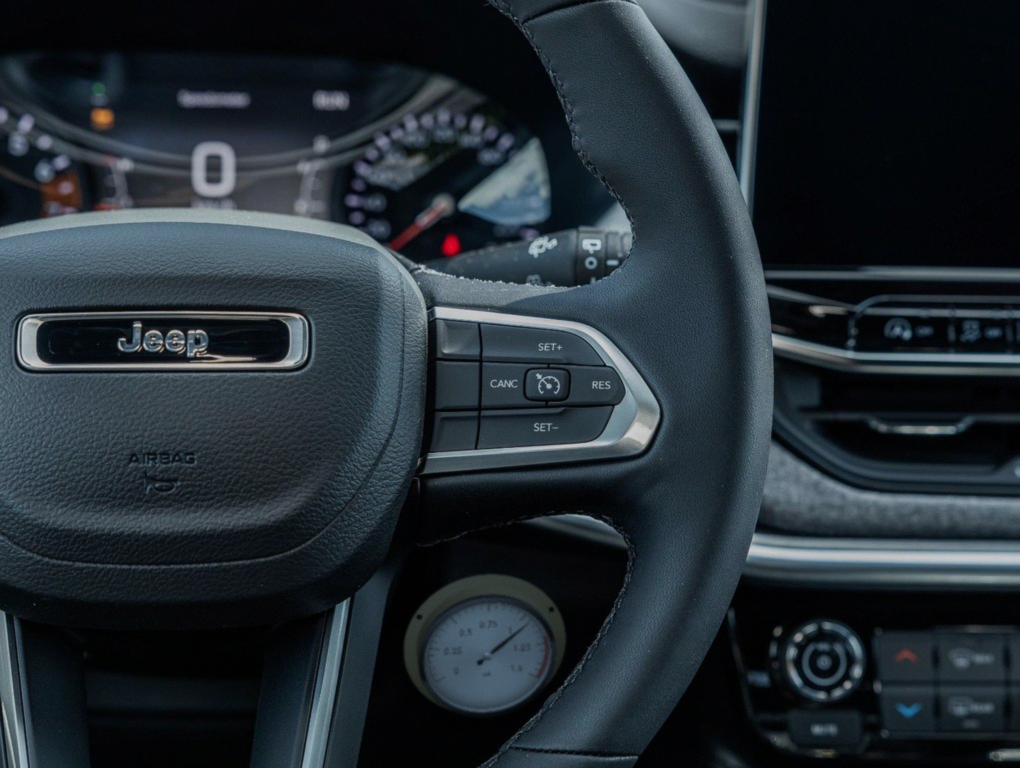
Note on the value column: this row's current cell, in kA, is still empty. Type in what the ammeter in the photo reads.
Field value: 1.05 kA
